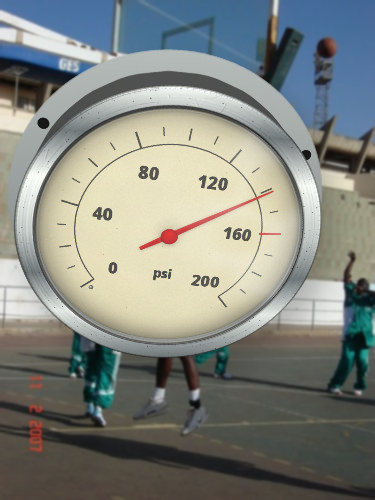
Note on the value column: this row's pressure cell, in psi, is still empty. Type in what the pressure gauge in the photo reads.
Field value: 140 psi
